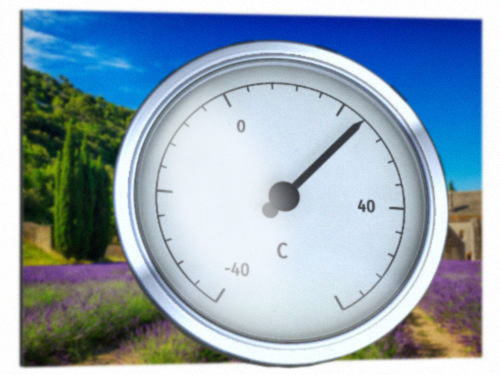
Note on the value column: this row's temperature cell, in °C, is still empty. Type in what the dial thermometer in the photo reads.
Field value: 24 °C
